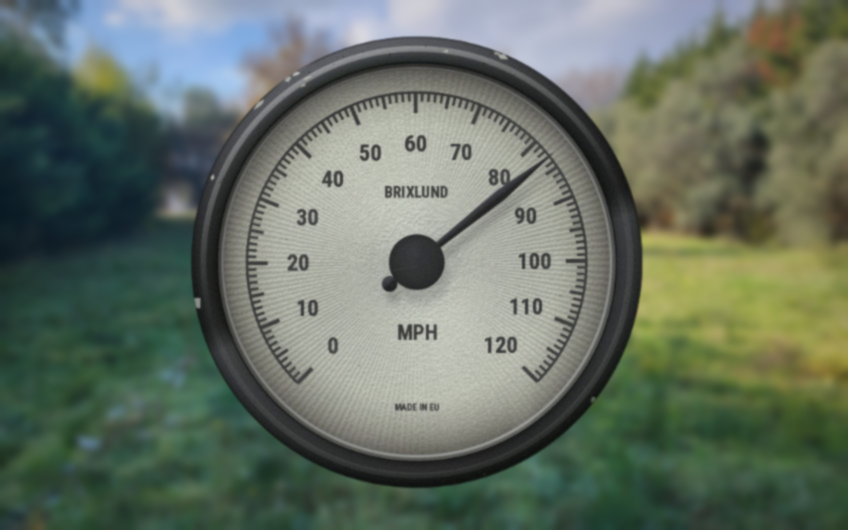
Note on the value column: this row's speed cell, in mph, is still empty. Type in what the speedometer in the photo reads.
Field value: 83 mph
